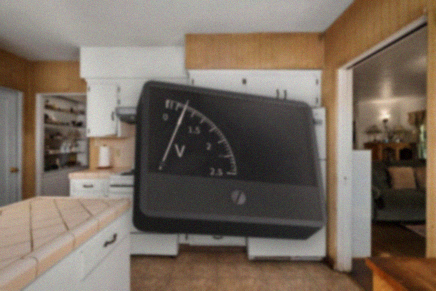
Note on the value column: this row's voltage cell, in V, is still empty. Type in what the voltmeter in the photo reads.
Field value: 1 V
